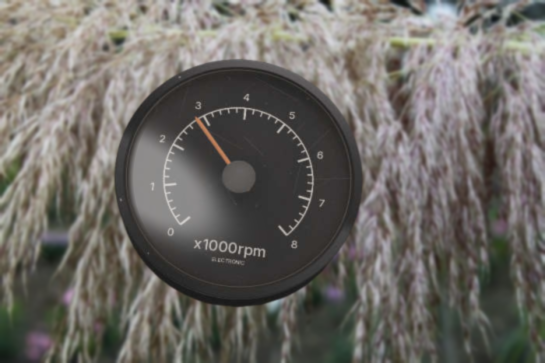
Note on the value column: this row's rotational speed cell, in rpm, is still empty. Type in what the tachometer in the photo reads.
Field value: 2800 rpm
